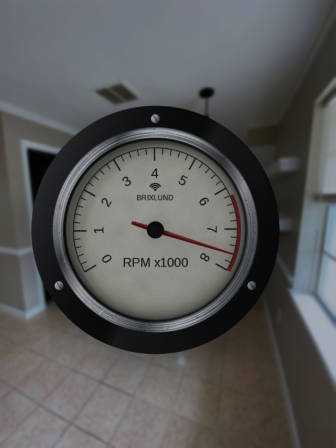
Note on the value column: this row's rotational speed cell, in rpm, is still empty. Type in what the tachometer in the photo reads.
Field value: 7600 rpm
